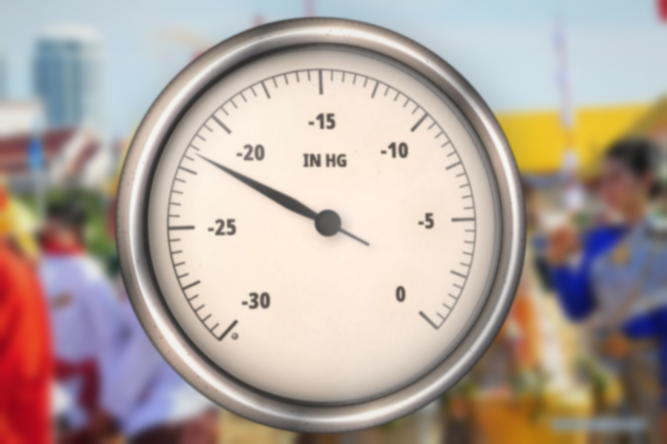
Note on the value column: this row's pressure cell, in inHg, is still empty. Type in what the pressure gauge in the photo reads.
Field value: -21.75 inHg
